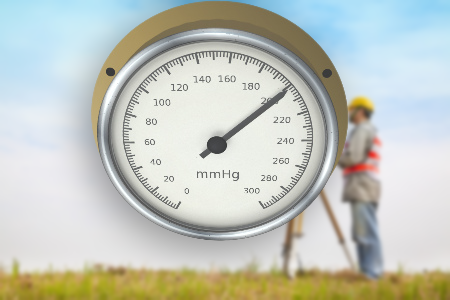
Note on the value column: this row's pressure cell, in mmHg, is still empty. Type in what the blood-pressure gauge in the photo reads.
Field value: 200 mmHg
